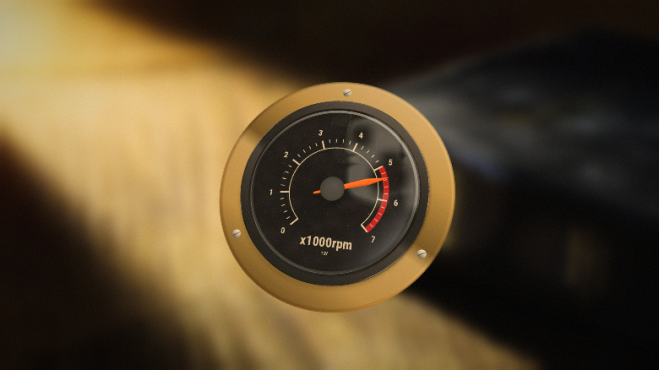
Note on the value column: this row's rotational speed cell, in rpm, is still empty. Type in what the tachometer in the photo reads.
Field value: 5400 rpm
